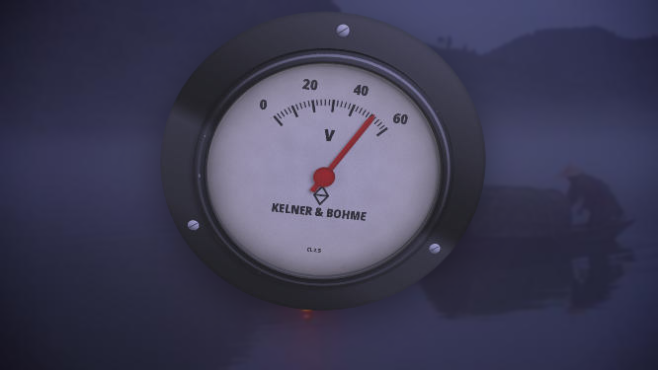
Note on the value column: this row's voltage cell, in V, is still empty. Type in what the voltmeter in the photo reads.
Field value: 50 V
